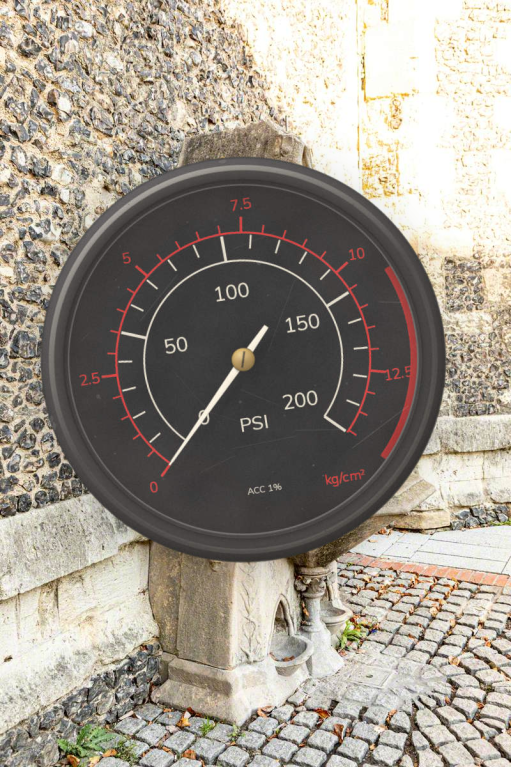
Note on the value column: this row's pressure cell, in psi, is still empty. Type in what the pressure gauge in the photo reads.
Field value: 0 psi
